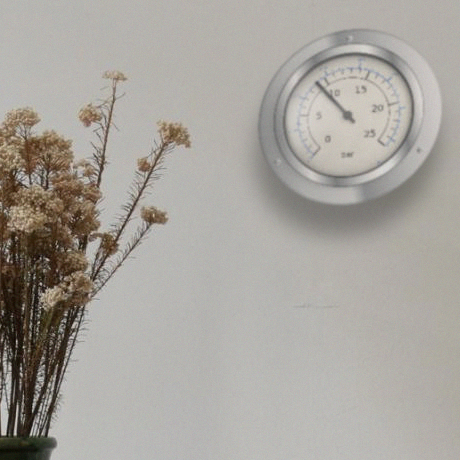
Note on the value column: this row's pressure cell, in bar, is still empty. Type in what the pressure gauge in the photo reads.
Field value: 9 bar
